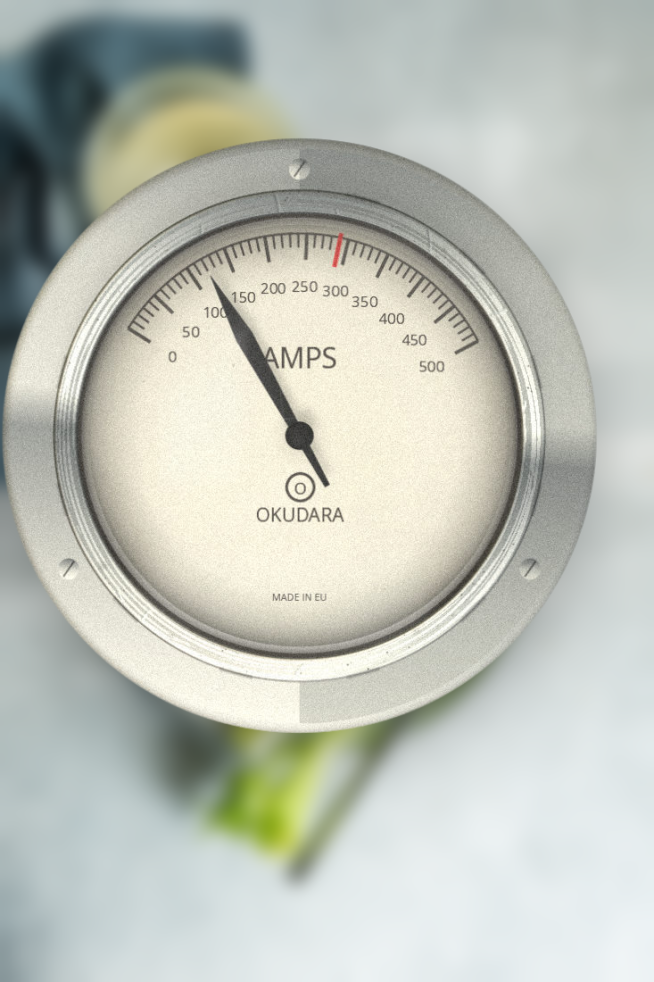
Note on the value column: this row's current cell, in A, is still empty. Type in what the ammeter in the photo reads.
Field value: 120 A
